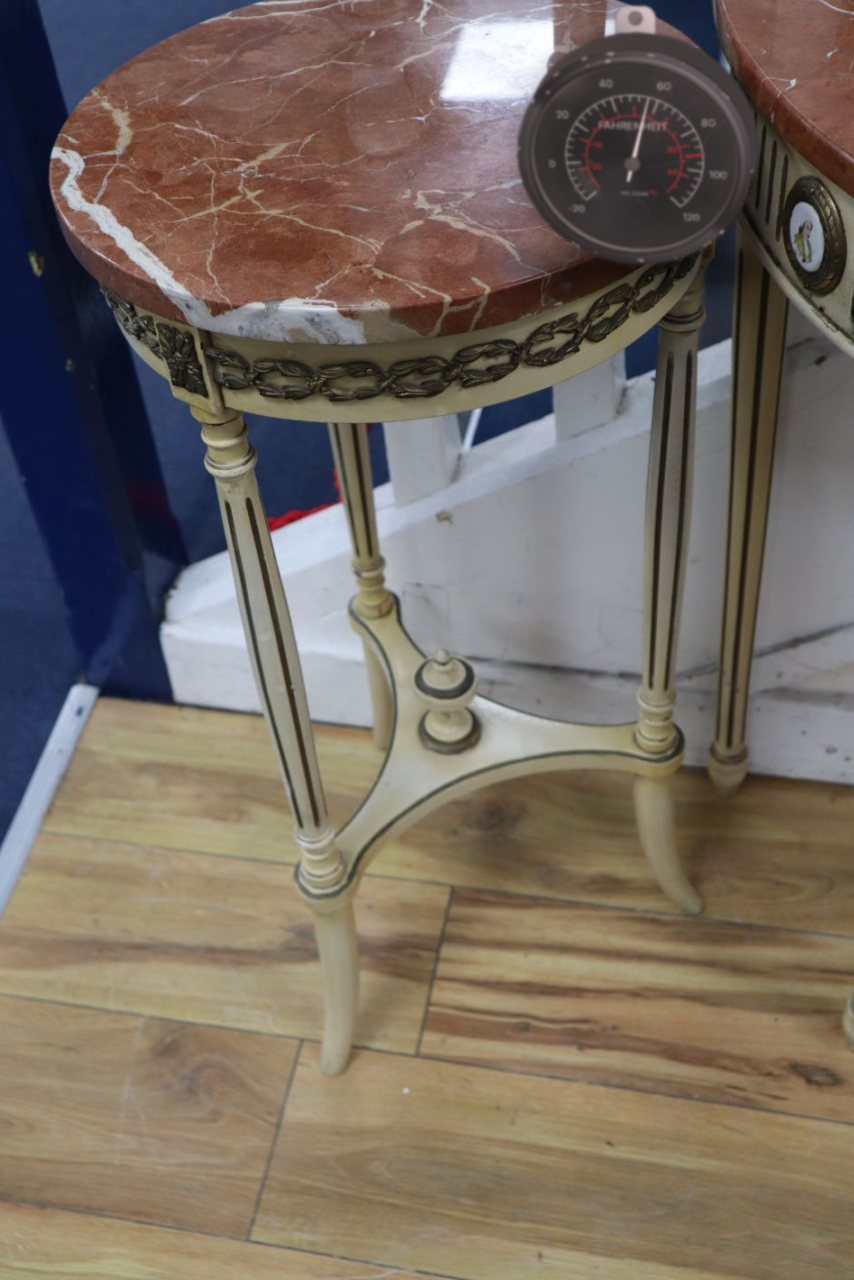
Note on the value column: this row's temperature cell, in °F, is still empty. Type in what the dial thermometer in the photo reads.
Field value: 56 °F
